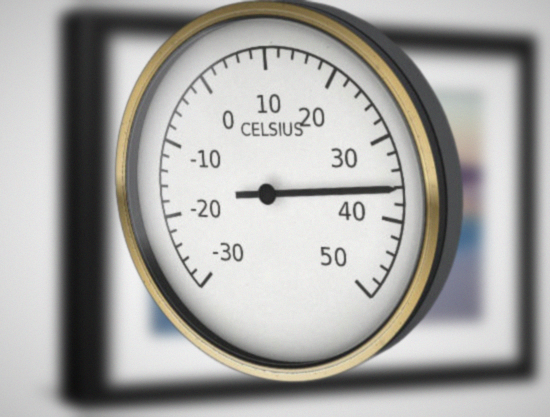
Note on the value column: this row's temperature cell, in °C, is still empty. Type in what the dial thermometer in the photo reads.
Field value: 36 °C
